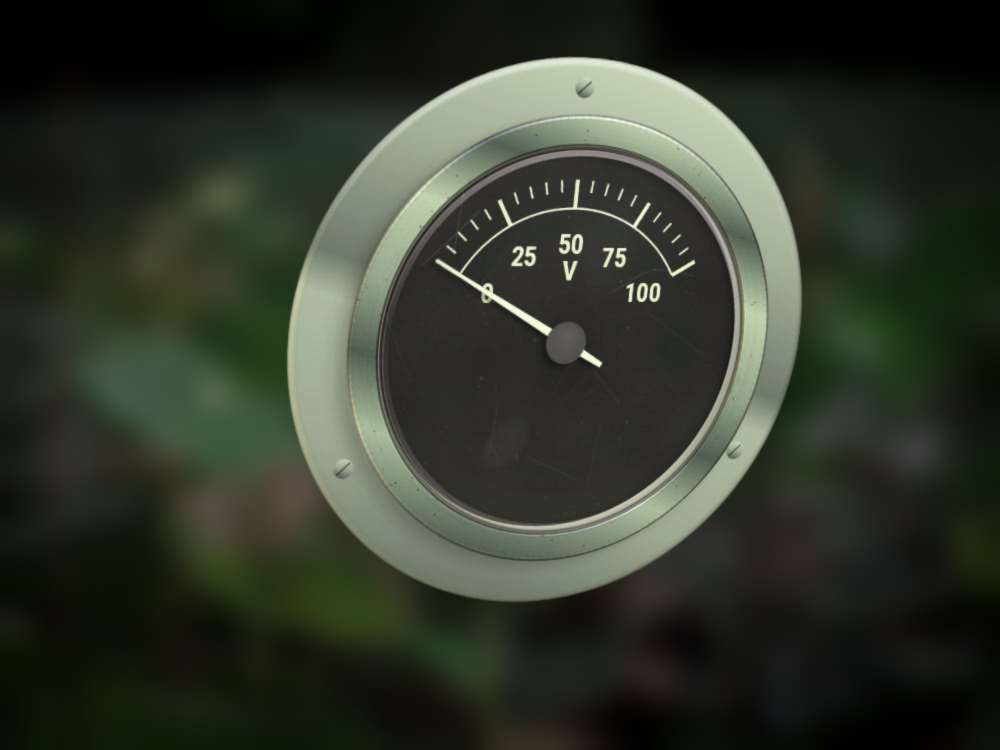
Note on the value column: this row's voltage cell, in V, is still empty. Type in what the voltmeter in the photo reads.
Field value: 0 V
